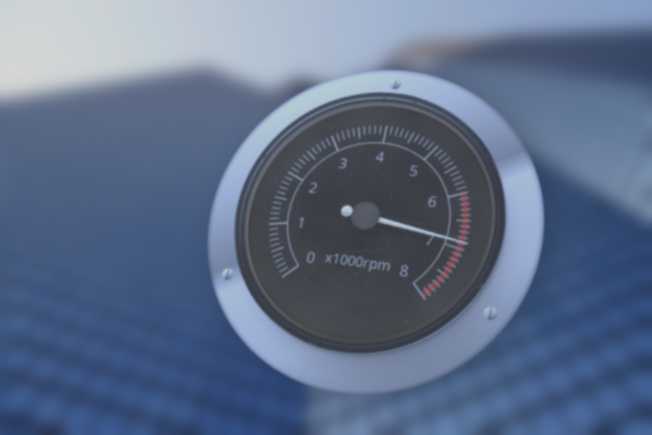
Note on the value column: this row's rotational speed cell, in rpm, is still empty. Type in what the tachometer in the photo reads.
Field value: 6900 rpm
